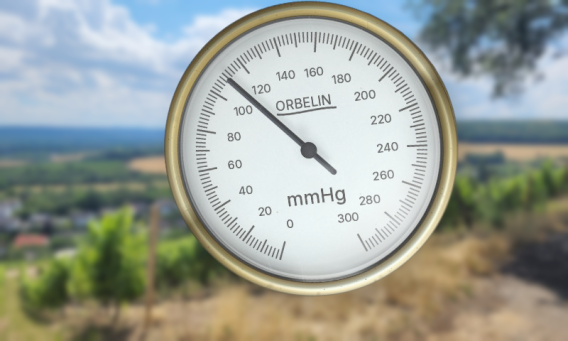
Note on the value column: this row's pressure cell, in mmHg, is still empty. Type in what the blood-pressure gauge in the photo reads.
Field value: 110 mmHg
